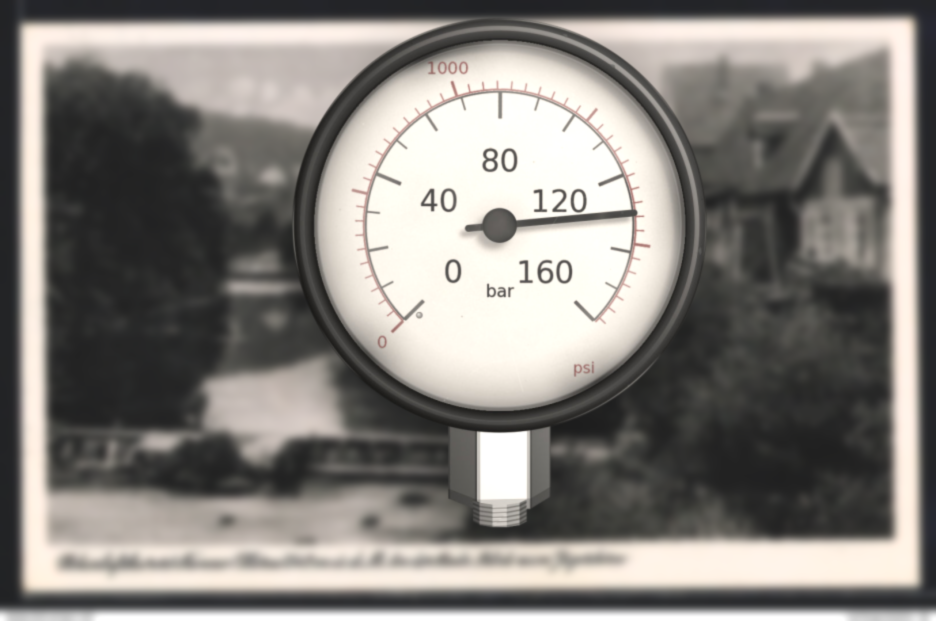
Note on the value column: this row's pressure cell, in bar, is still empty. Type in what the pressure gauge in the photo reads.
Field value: 130 bar
